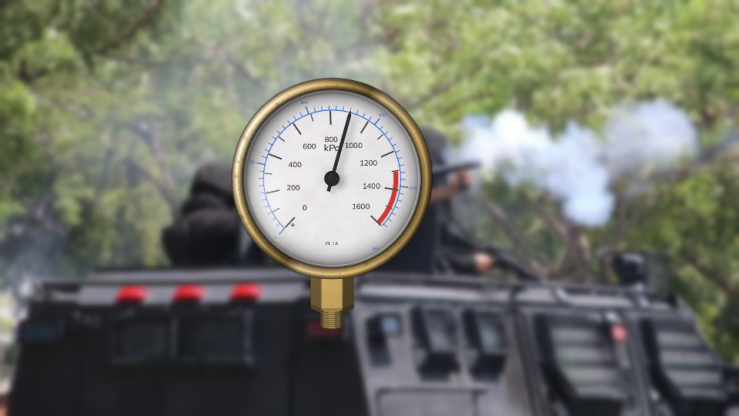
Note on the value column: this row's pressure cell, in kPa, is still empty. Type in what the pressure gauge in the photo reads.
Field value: 900 kPa
